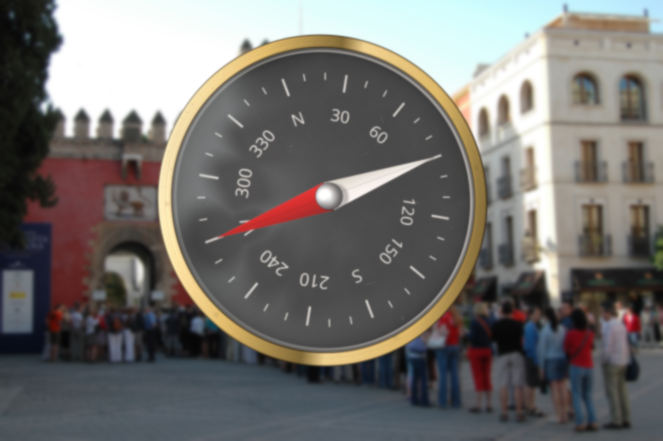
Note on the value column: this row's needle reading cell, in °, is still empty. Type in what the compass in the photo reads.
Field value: 270 °
